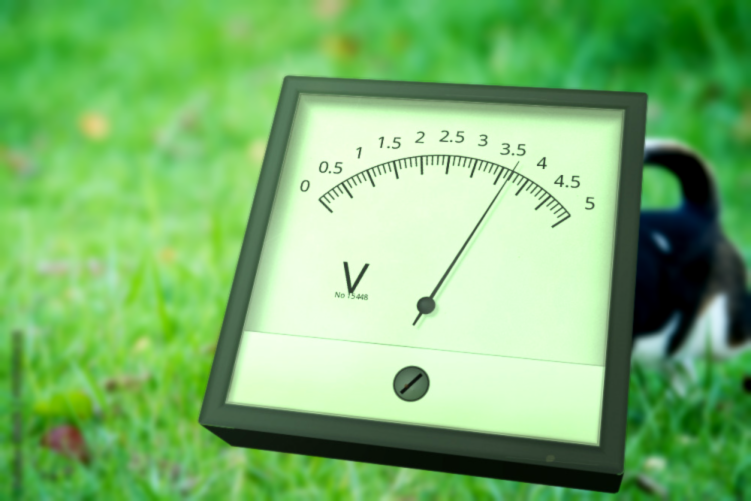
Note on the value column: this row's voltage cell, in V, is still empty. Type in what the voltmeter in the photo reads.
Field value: 3.7 V
